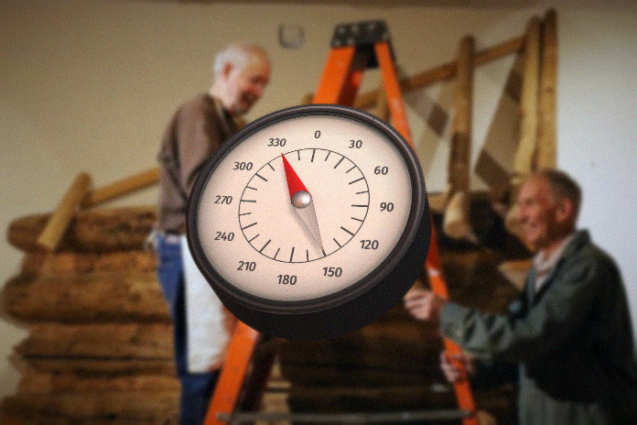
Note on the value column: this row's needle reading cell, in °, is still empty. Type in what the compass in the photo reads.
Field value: 330 °
